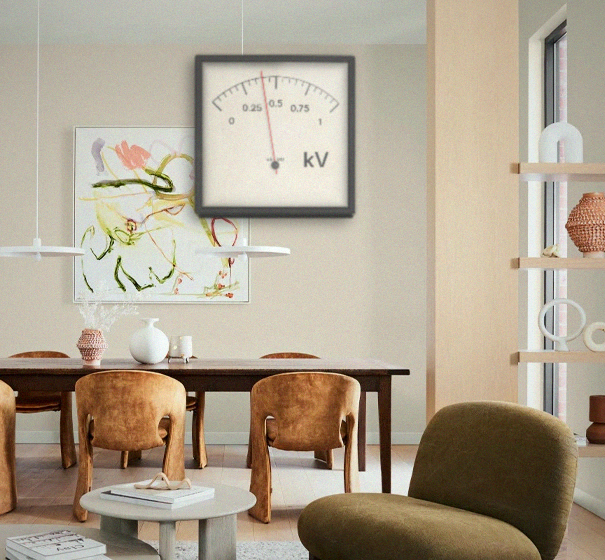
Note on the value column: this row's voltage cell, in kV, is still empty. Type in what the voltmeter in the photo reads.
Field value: 0.4 kV
